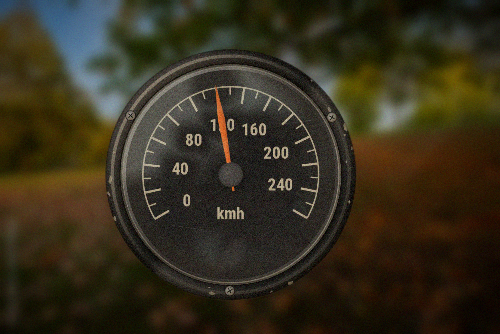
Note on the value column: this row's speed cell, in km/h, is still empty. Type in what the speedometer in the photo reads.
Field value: 120 km/h
